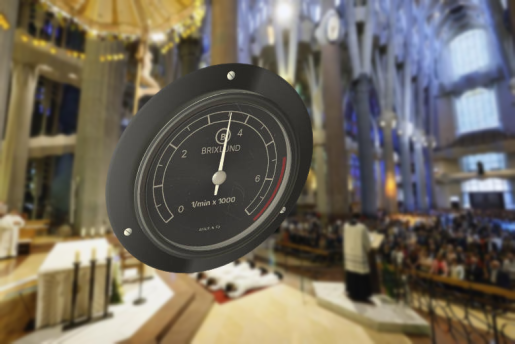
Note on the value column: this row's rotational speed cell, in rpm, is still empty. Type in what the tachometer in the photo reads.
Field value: 3500 rpm
